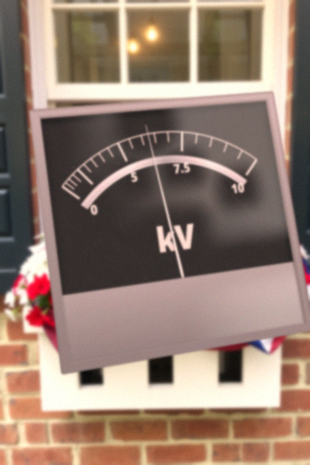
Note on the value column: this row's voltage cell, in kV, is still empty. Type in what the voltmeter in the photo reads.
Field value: 6.25 kV
